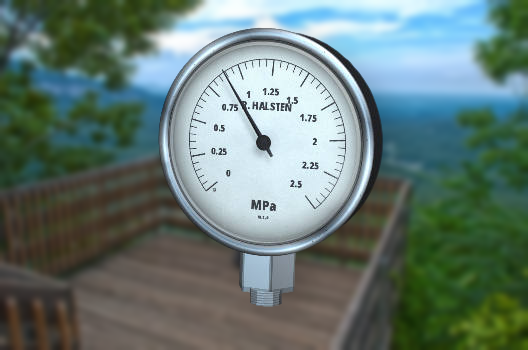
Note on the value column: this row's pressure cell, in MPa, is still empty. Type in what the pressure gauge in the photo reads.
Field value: 0.9 MPa
